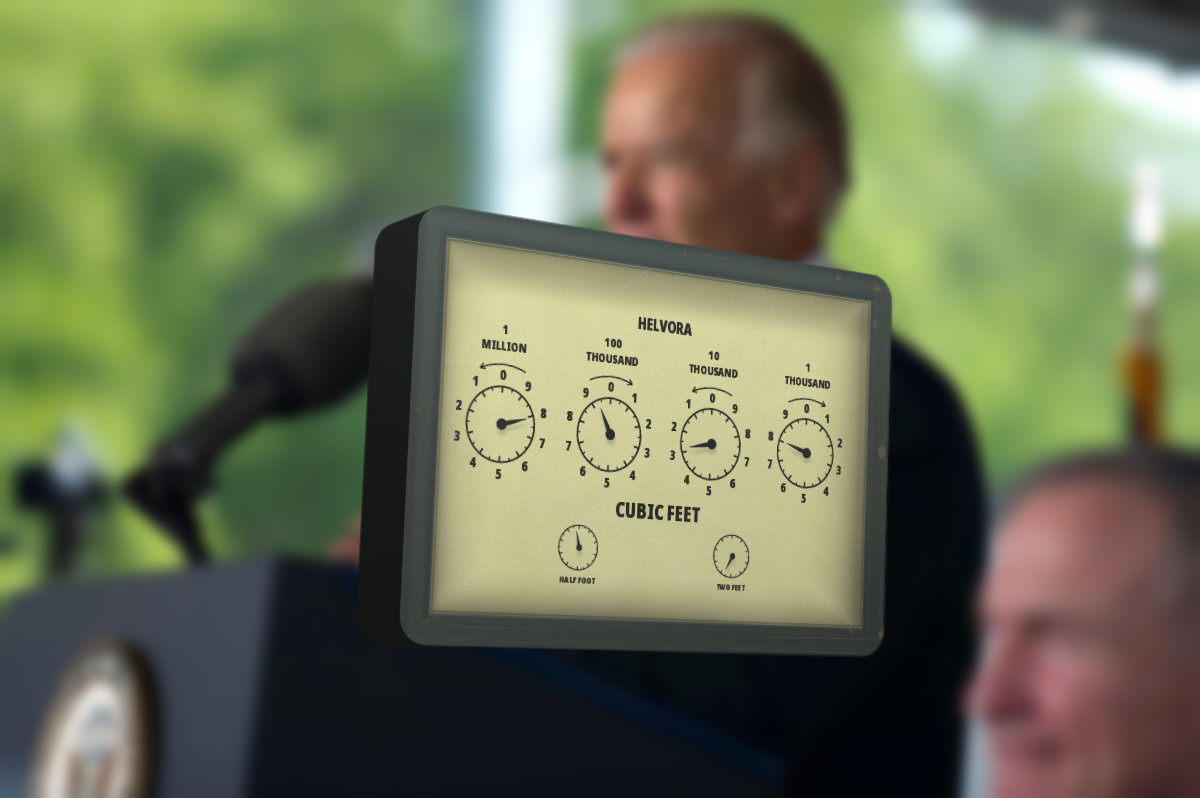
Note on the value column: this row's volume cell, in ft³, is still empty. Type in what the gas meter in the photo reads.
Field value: 792800 ft³
